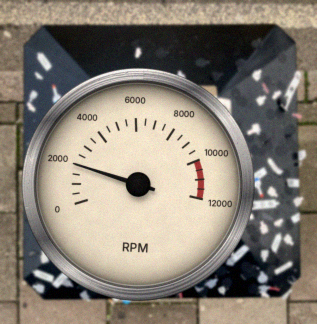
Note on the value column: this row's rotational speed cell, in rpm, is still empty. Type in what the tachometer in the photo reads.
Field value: 2000 rpm
